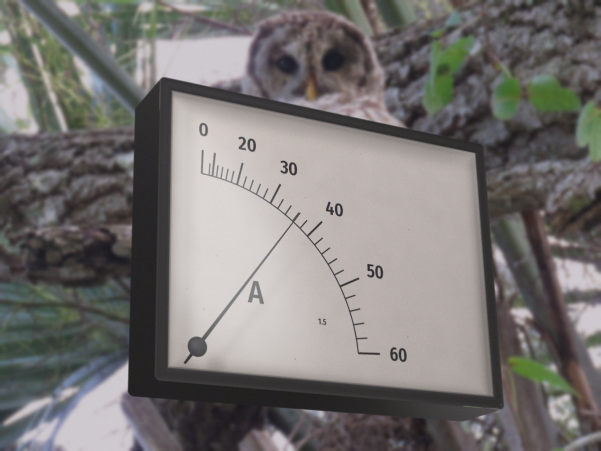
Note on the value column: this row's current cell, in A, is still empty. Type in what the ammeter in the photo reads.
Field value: 36 A
